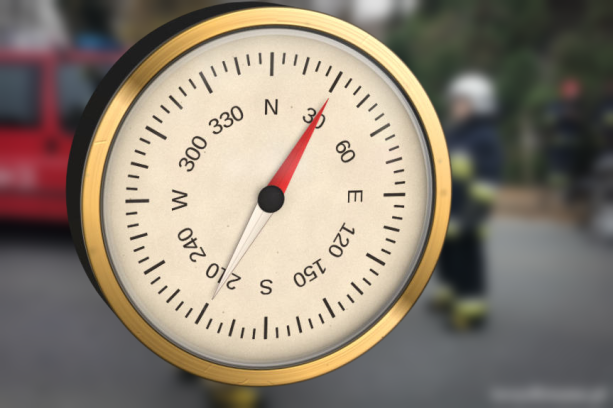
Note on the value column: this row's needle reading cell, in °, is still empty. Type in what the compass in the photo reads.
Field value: 30 °
